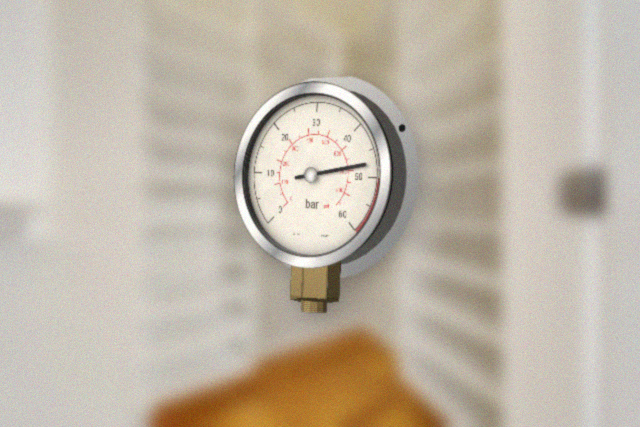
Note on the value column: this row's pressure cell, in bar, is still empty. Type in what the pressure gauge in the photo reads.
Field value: 47.5 bar
